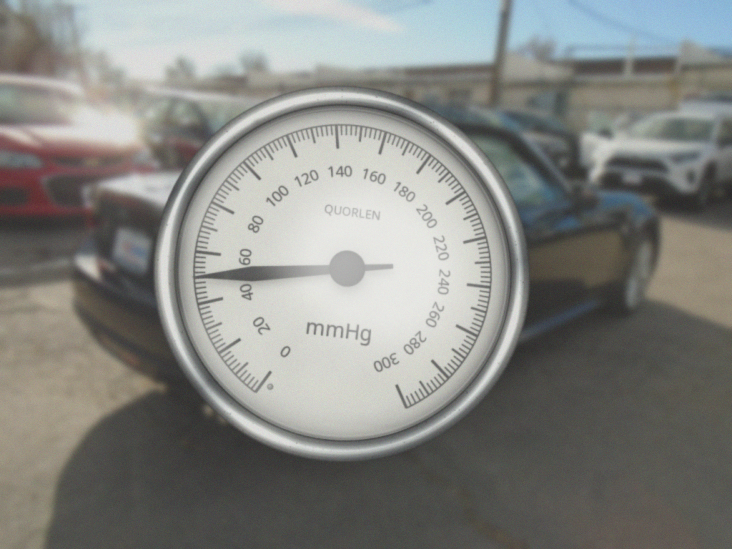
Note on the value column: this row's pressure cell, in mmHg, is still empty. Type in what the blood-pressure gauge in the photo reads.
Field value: 50 mmHg
